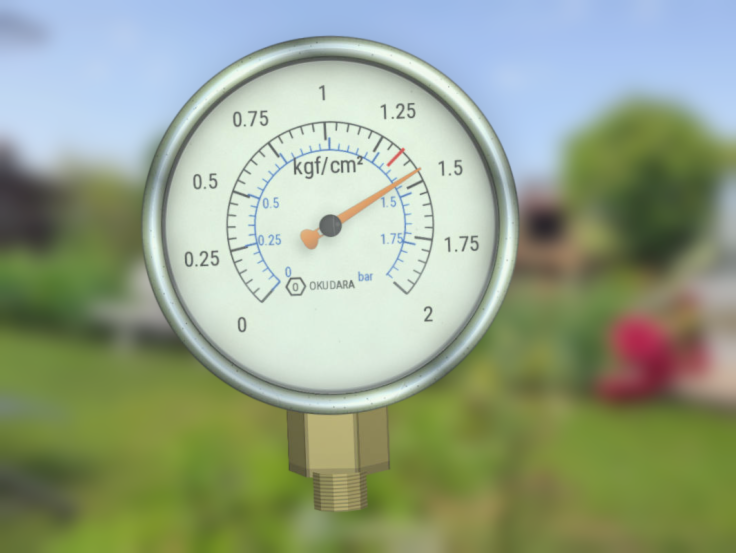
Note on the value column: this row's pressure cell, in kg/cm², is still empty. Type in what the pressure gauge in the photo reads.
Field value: 1.45 kg/cm²
